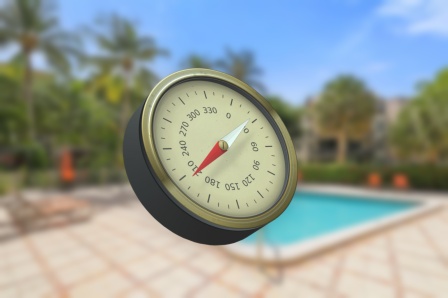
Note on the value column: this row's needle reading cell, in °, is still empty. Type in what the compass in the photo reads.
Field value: 205 °
